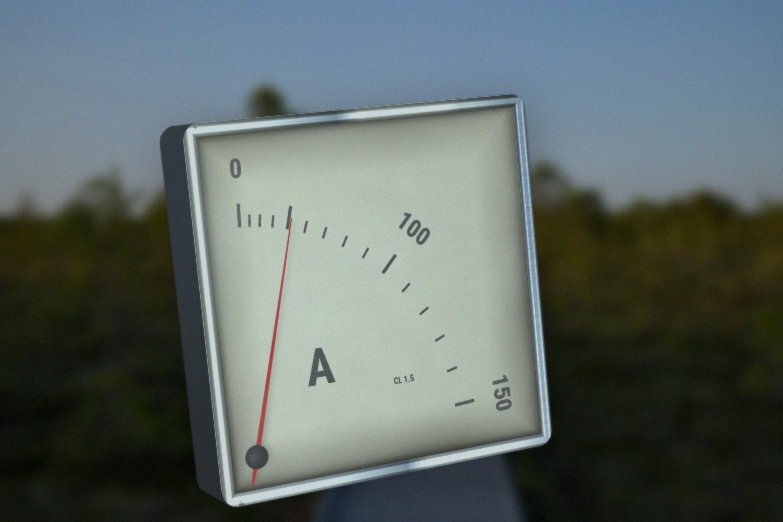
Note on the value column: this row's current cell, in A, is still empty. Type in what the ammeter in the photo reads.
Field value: 50 A
